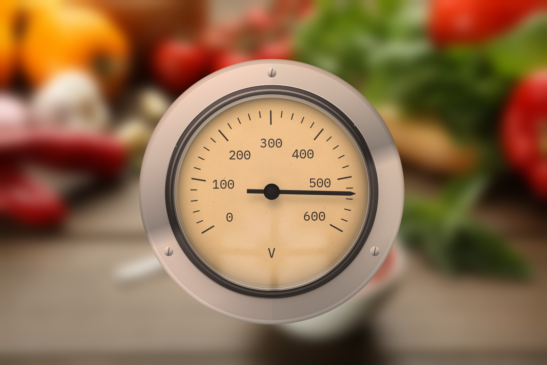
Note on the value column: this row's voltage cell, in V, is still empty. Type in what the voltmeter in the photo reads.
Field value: 530 V
